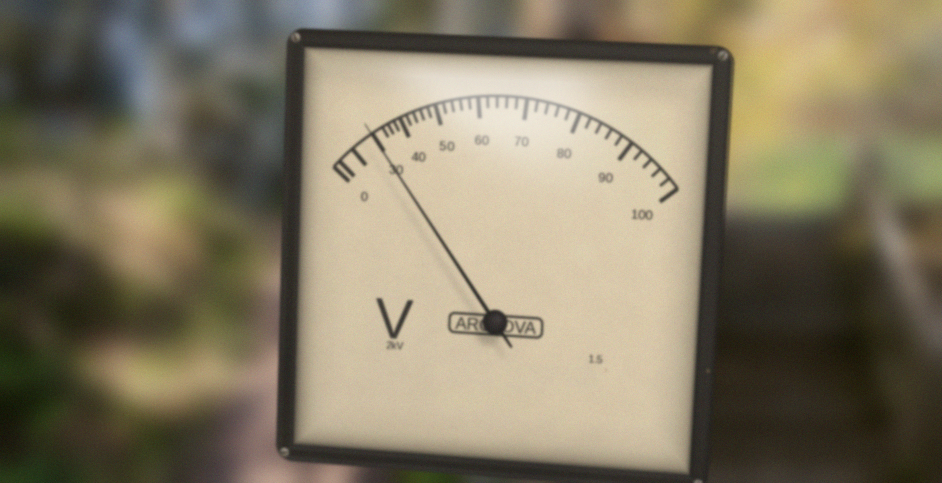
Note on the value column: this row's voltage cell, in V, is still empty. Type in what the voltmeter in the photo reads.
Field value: 30 V
